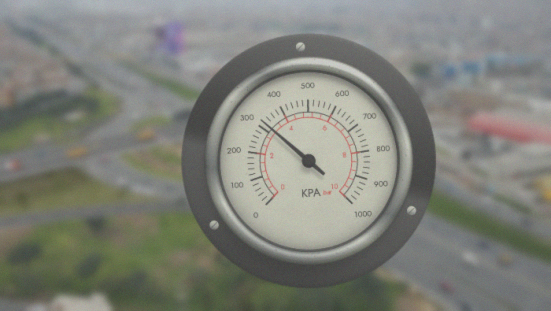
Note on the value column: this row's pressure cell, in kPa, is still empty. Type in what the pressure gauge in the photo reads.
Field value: 320 kPa
